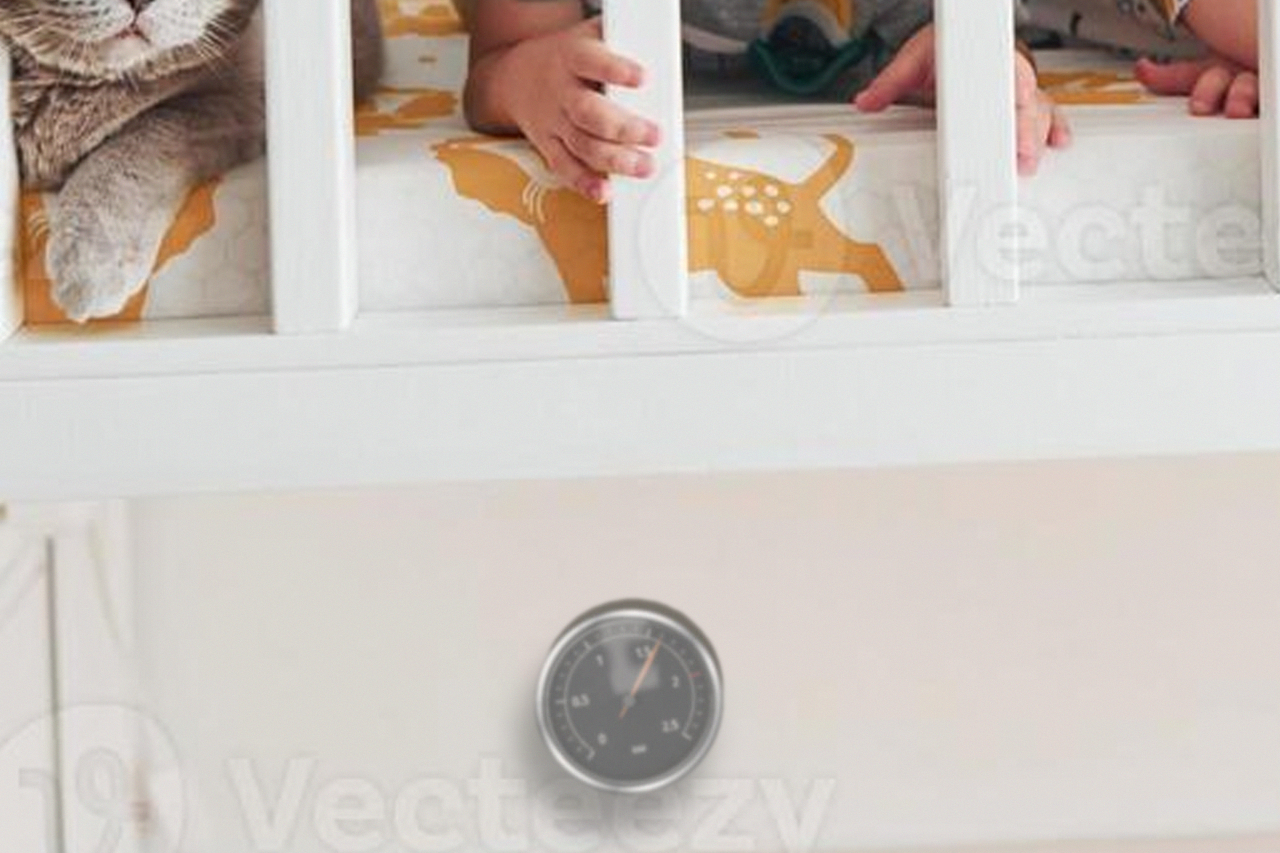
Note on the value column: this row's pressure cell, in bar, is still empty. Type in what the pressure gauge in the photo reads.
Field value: 1.6 bar
